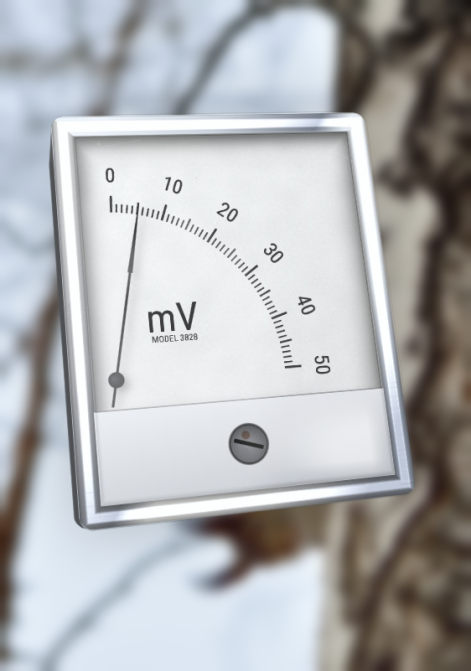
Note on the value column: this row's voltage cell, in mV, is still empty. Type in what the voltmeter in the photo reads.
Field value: 5 mV
